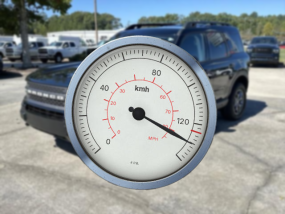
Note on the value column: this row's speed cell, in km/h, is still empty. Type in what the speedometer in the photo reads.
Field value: 130 km/h
